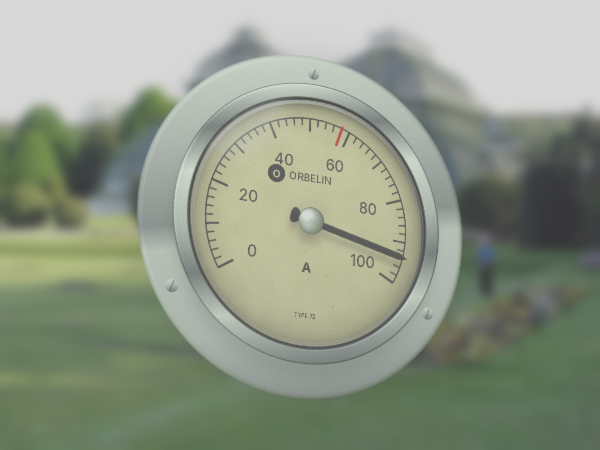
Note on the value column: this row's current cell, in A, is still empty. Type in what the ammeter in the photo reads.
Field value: 94 A
